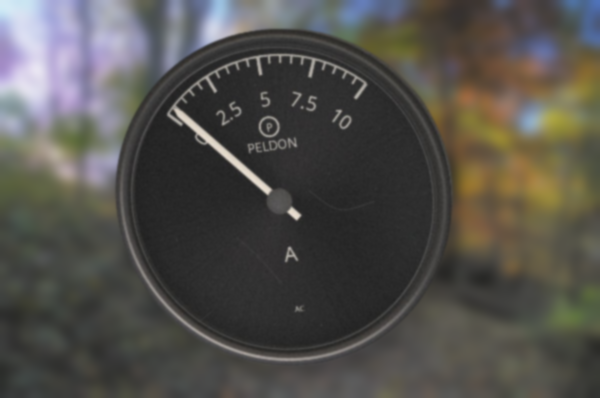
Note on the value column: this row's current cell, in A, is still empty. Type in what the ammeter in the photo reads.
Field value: 0.5 A
